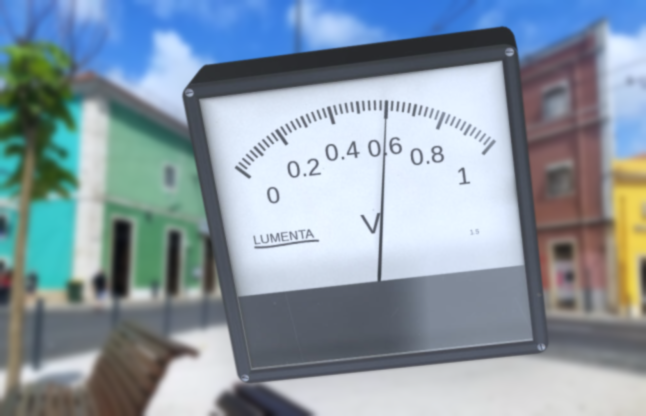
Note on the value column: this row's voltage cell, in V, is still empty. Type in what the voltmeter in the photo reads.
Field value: 0.6 V
